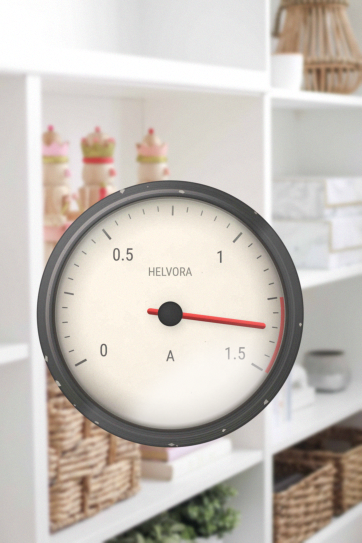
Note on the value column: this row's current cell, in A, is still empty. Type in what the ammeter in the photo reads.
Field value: 1.35 A
